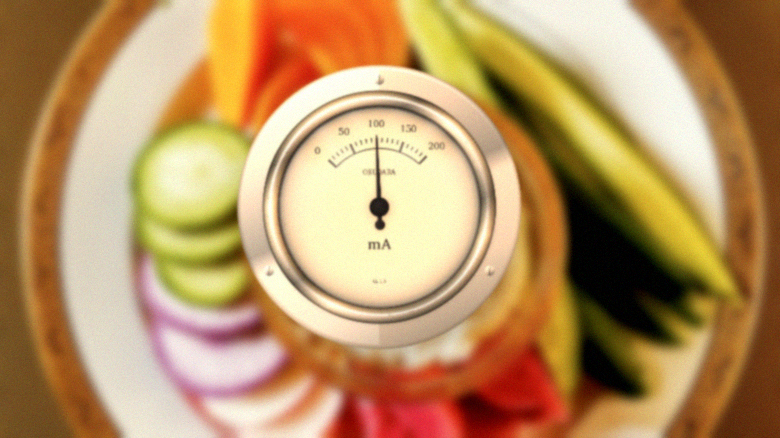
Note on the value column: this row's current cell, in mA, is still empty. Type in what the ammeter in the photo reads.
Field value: 100 mA
